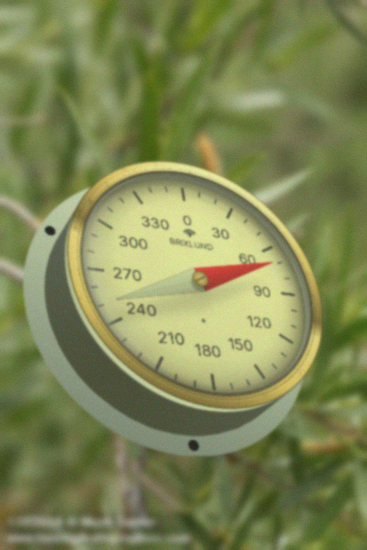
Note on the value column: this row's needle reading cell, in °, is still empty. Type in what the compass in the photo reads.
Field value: 70 °
